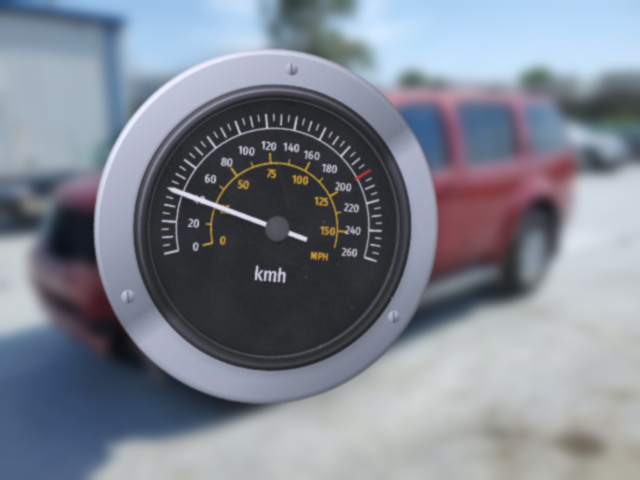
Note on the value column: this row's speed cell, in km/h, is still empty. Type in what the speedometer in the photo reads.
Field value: 40 km/h
